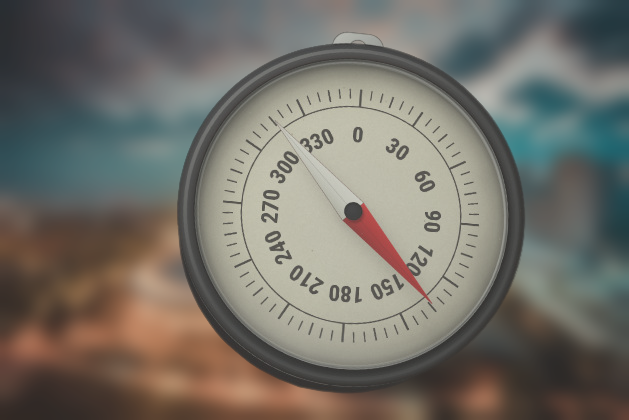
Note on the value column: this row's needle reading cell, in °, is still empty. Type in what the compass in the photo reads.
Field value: 135 °
